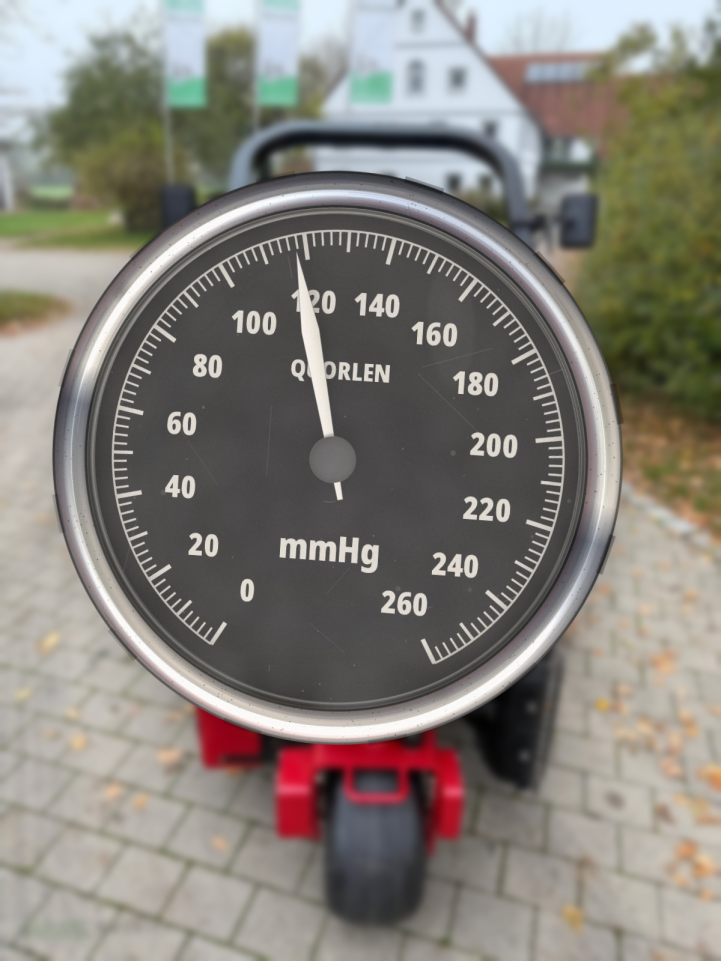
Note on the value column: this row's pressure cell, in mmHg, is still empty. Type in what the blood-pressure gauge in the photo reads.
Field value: 118 mmHg
